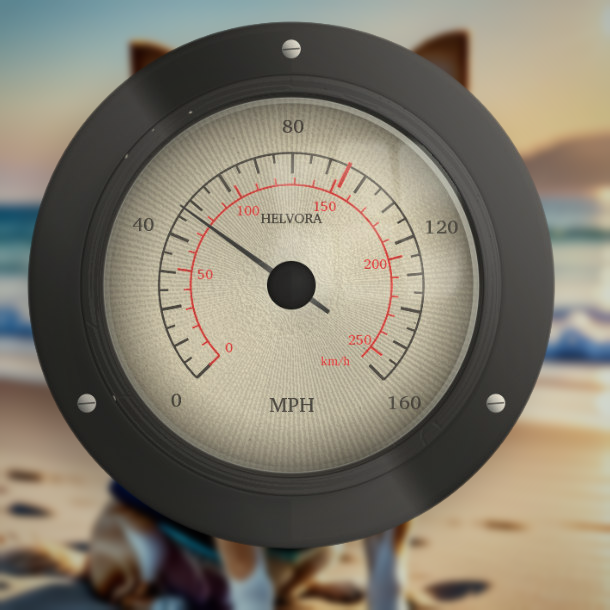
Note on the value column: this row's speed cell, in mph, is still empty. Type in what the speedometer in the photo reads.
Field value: 47.5 mph
